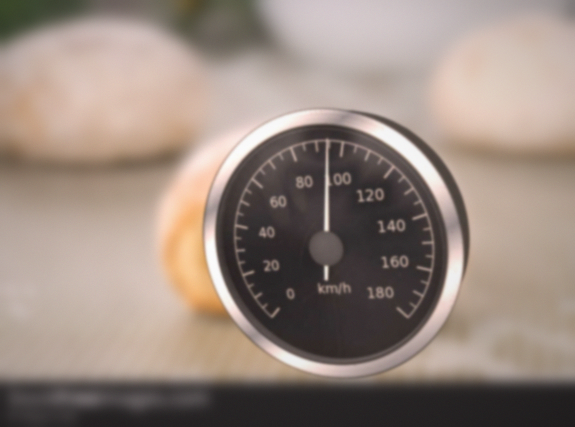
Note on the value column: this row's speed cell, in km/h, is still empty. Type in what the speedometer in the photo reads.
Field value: 95 km/h
